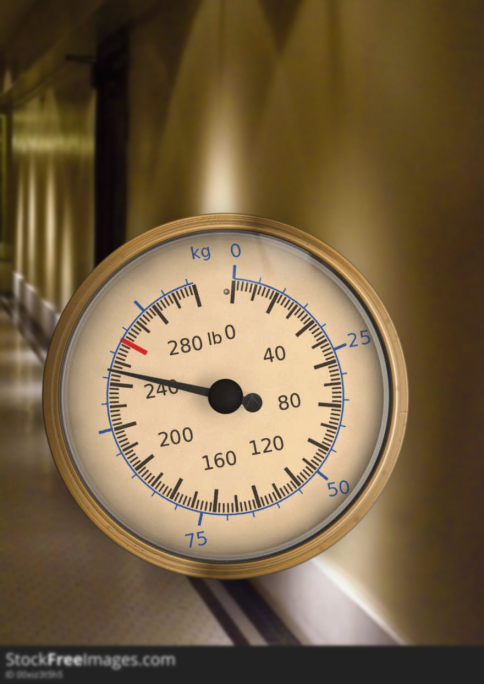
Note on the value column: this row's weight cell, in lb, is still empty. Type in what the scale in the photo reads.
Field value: 246 lb
